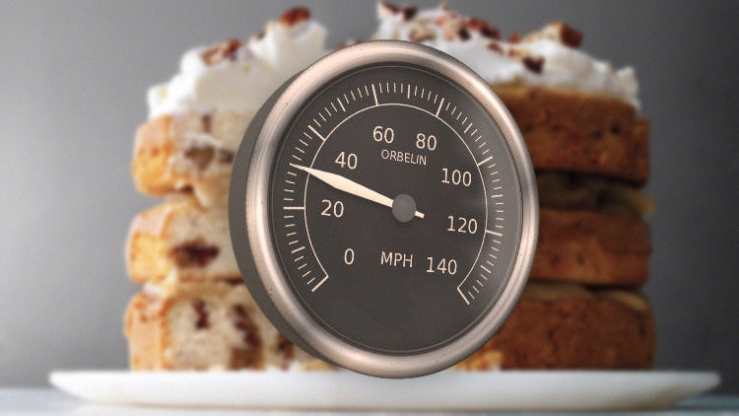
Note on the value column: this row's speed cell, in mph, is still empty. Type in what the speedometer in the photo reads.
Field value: 30 mph
